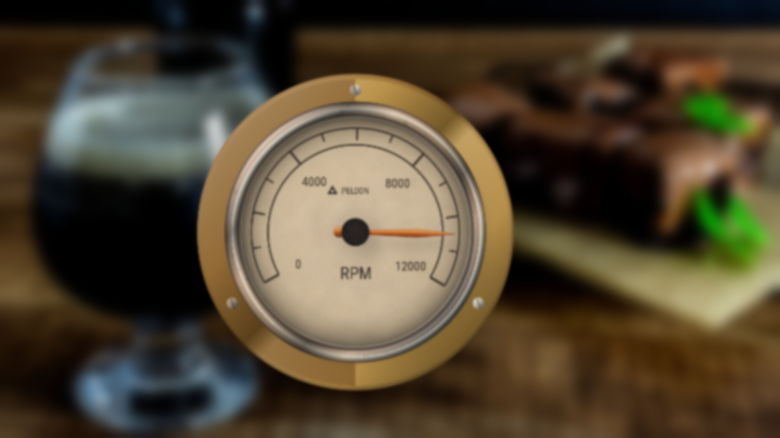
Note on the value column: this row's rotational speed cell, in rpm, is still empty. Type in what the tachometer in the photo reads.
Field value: 10500 rpm
